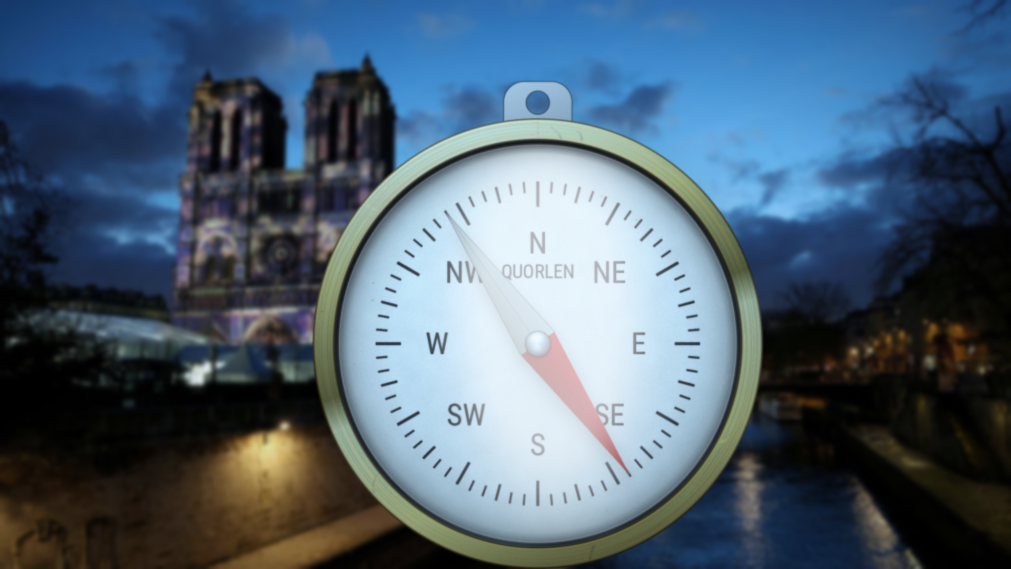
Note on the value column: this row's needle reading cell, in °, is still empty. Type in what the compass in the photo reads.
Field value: 145 °
